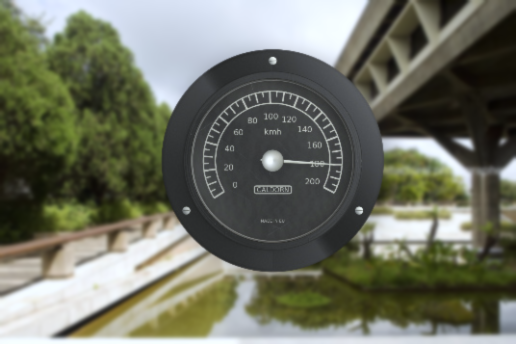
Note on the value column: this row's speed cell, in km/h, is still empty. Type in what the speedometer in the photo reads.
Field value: 180 km/h
